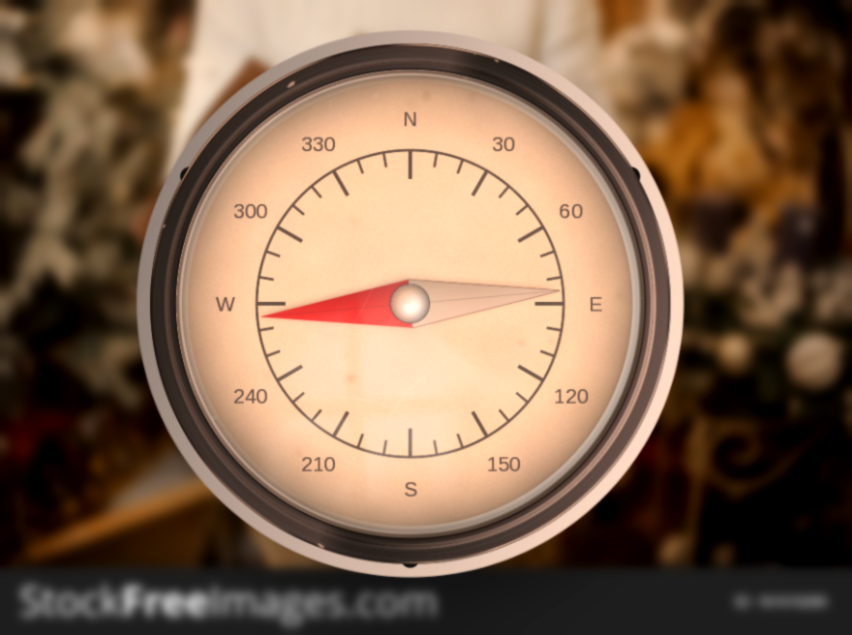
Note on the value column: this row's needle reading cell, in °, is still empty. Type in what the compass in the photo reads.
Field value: 265 °
